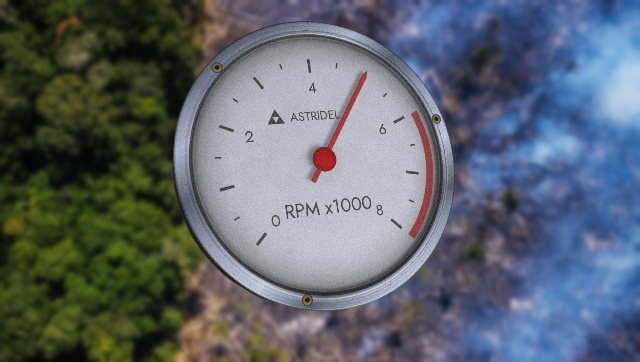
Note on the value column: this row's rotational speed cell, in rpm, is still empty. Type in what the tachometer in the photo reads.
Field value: 5000 rpm
